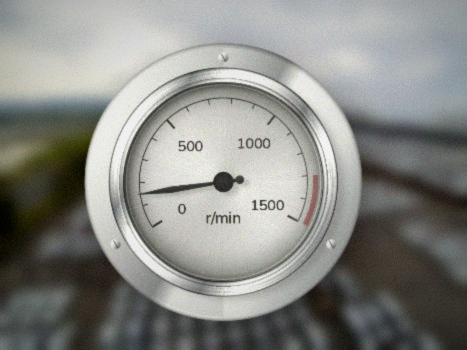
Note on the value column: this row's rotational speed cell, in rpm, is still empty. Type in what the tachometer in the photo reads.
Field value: 150 rpm
